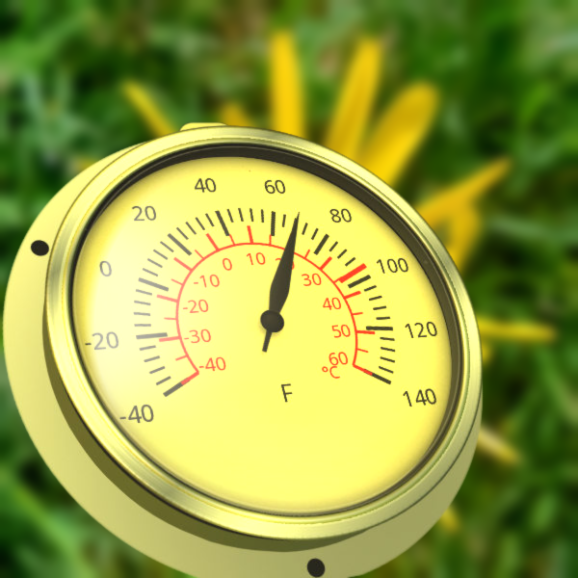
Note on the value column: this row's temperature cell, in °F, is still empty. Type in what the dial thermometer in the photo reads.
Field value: 68 °F
